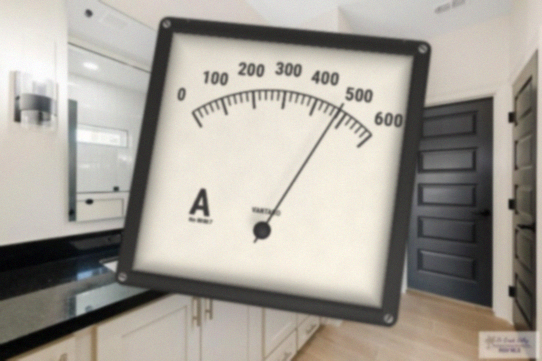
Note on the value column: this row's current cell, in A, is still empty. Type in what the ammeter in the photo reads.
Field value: 480 A
